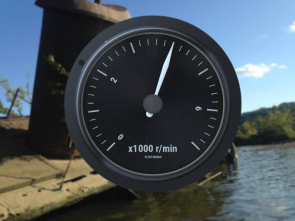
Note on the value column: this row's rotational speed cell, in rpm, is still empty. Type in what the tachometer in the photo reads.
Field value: 4000 rpm
